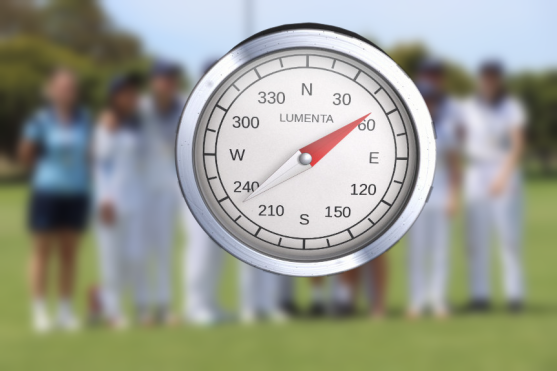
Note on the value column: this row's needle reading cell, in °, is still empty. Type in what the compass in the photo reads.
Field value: 52.5 °
